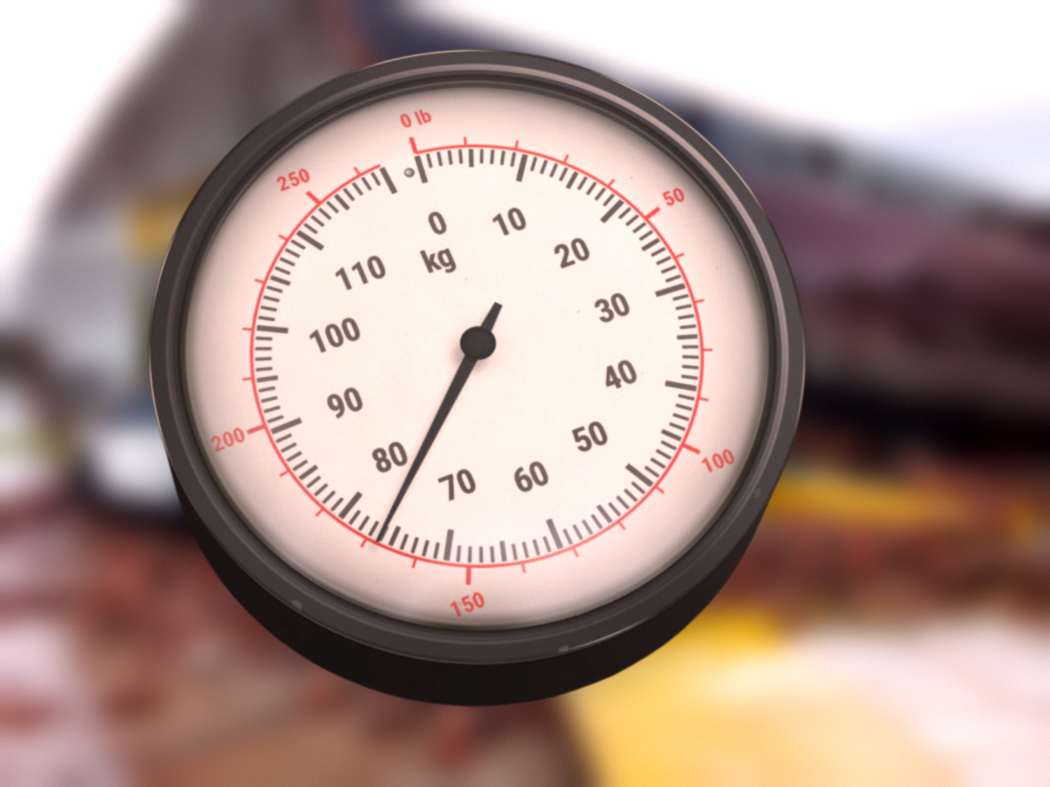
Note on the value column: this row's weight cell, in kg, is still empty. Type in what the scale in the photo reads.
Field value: 76 kg
